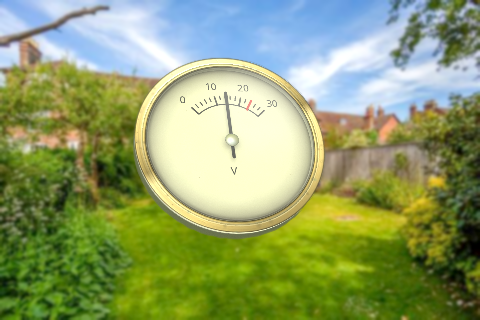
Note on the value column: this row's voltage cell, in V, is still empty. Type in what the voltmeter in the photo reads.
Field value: 14 V
